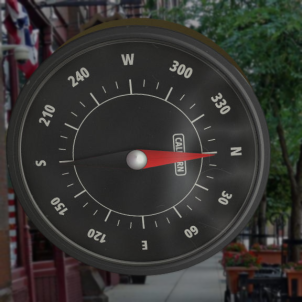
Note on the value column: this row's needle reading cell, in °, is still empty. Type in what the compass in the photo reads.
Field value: 0 °
